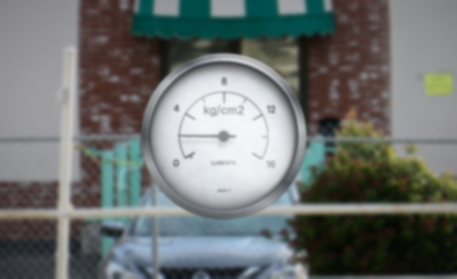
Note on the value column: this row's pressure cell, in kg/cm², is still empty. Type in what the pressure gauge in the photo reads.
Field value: 2 kg/cm²
